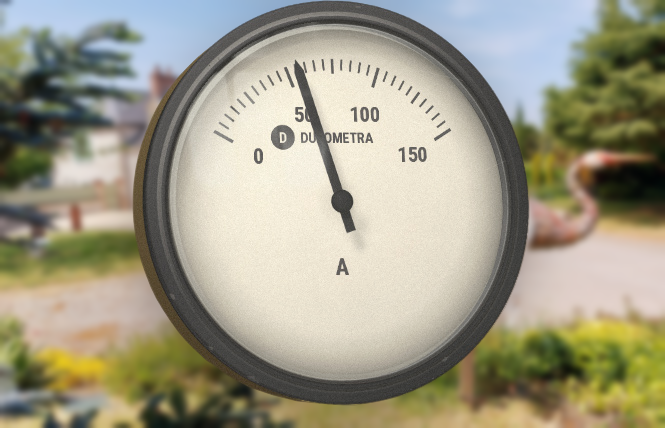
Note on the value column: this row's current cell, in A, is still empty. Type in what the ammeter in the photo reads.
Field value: 55 A
